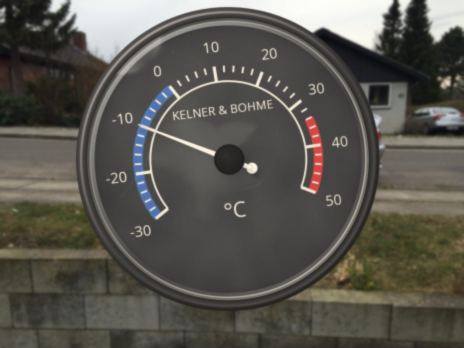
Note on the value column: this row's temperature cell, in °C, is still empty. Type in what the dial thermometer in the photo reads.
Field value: -10 °C
